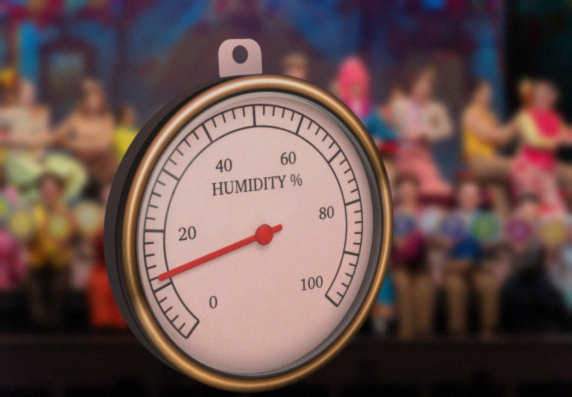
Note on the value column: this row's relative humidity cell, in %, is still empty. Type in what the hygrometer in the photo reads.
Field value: 12 %
